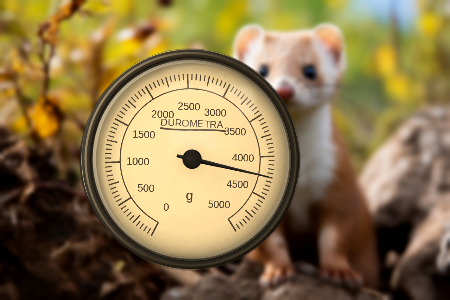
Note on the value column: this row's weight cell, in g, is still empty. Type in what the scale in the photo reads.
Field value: 4250 g
